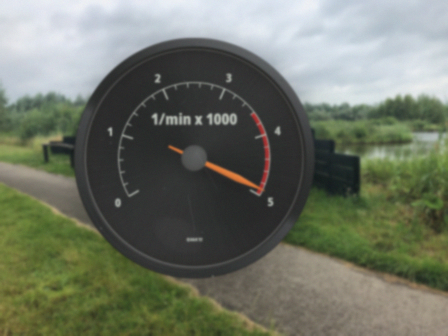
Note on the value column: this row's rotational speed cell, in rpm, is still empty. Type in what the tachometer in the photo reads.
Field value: 4900 rpm
